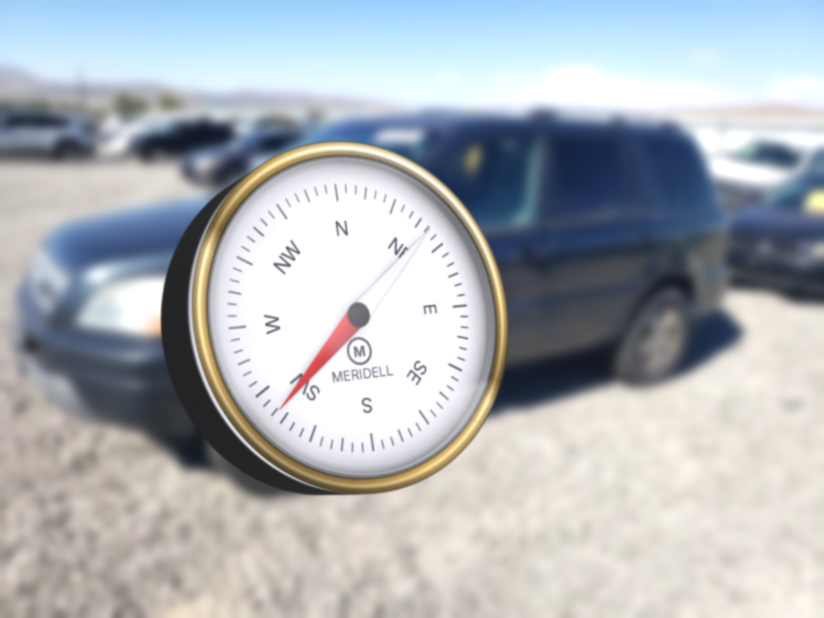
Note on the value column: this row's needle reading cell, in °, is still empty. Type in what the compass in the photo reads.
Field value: 230 °
